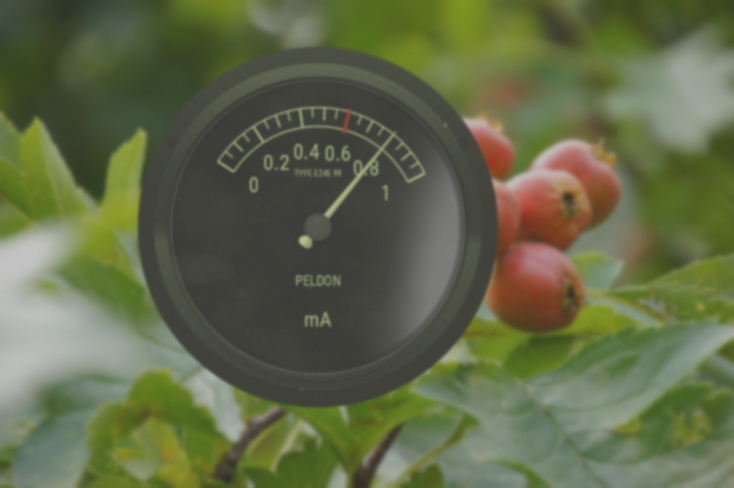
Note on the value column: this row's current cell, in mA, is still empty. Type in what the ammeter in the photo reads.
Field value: 0.8 mA
